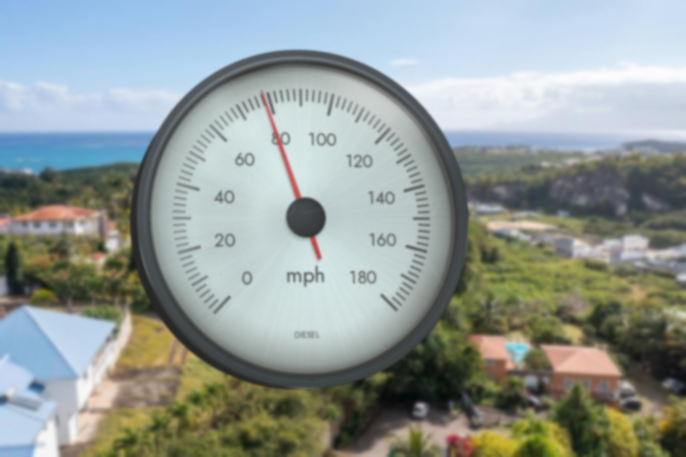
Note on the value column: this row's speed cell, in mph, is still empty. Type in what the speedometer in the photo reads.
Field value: 78 mph
